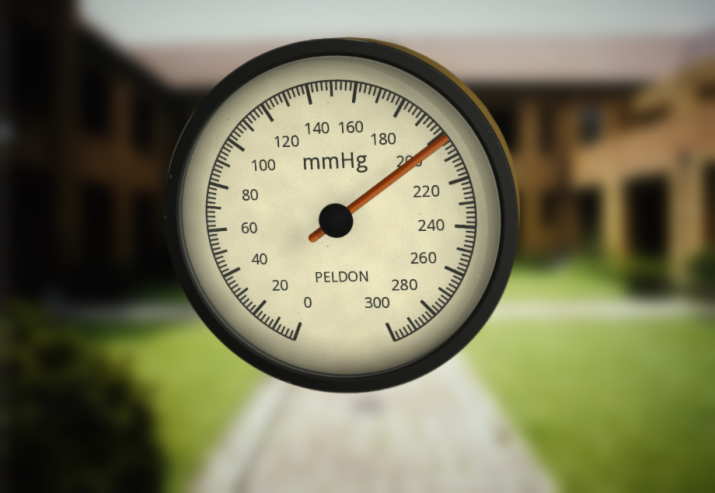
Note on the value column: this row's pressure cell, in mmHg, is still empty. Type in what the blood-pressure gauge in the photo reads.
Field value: 202 mmHg
